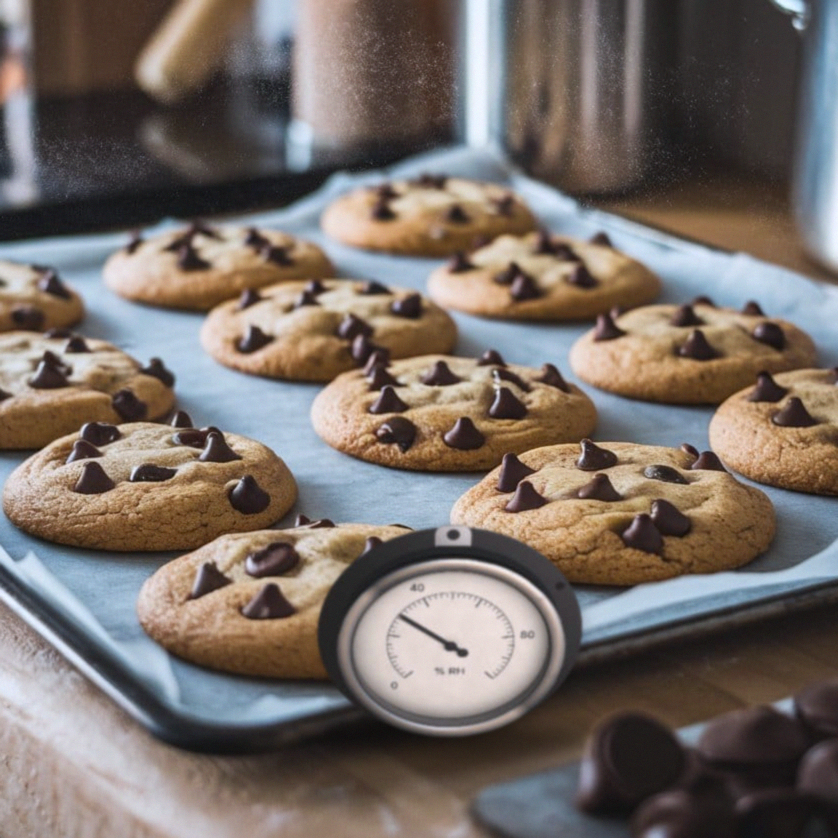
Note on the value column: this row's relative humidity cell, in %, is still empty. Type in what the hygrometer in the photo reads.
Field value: 30 %
